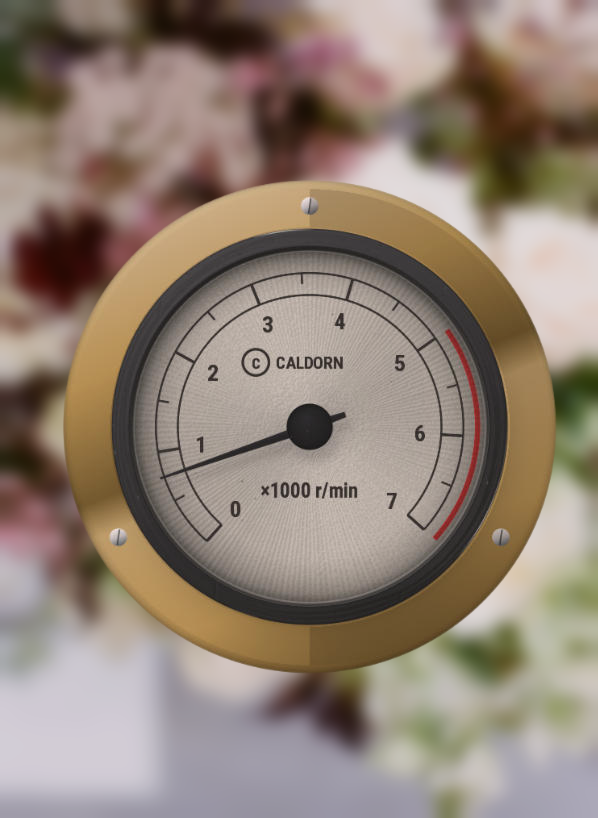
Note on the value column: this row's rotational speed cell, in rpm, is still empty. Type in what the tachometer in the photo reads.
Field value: 750 rpm
